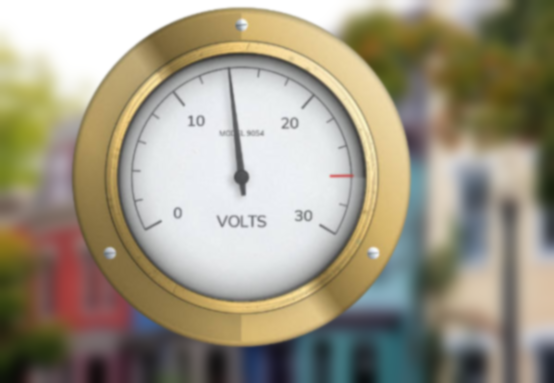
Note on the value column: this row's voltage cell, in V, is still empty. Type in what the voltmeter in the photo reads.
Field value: 14 V
